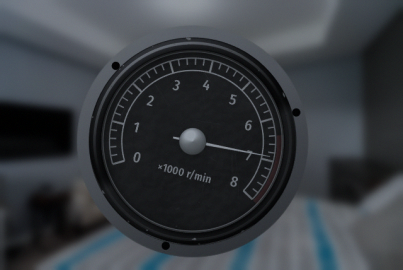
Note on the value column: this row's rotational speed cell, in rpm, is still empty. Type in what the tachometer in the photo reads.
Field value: 6900 rpm
